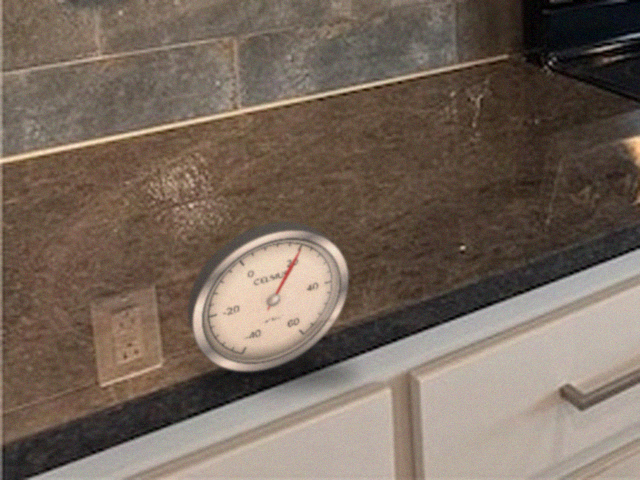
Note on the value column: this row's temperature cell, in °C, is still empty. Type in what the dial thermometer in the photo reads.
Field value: 20 °C
